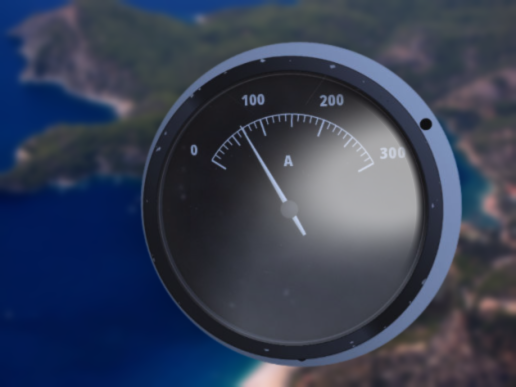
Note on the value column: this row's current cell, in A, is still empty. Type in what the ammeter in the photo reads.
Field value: 70 A
